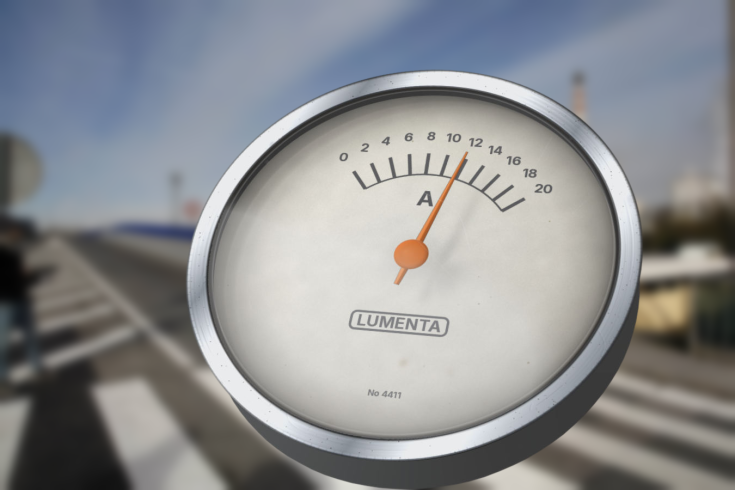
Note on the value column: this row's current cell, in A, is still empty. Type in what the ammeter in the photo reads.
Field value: 12 A
